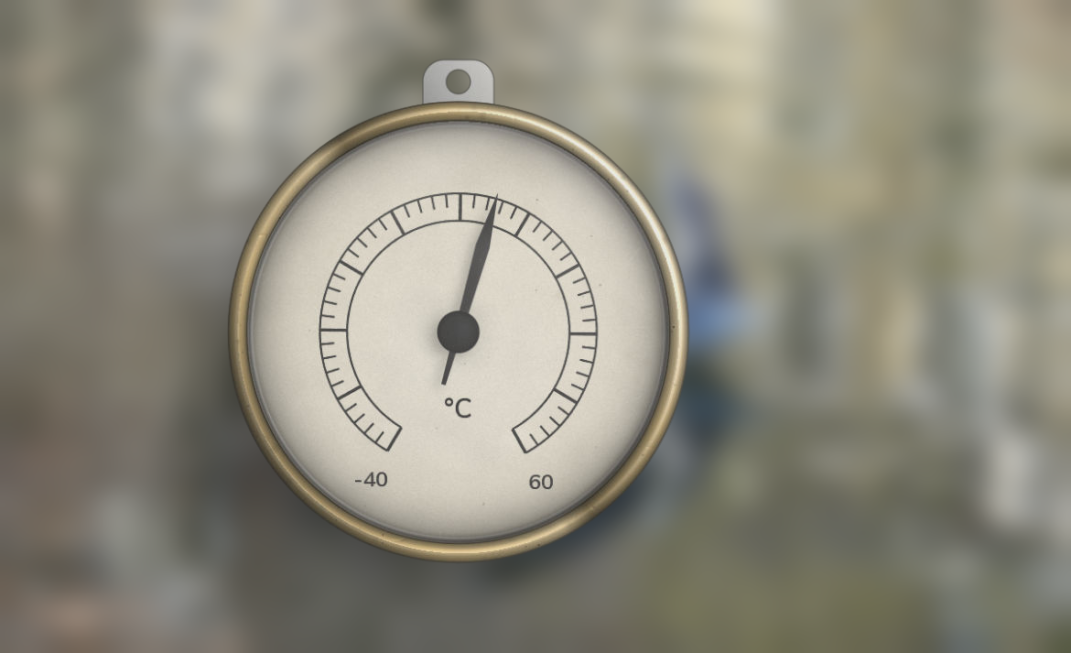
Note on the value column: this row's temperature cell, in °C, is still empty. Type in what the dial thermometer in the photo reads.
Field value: 15 °C
